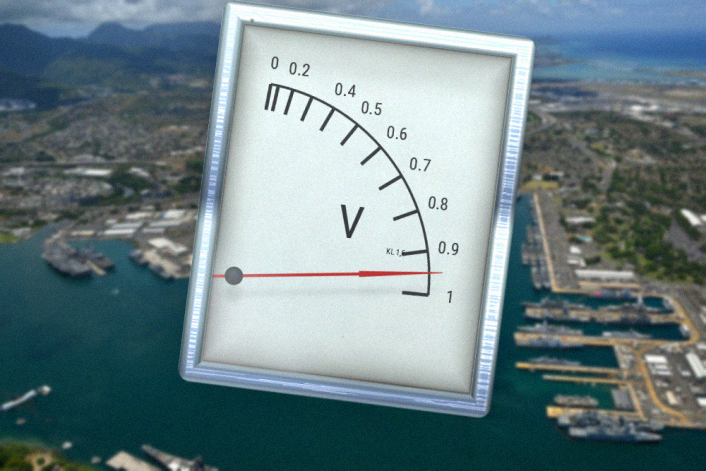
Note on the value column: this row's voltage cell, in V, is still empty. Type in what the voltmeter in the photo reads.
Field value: 0.95 V
